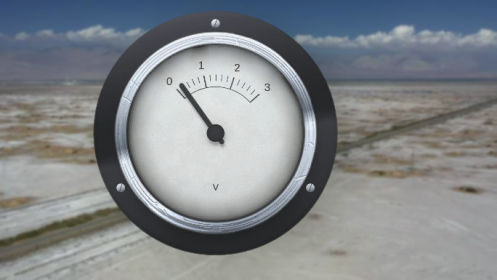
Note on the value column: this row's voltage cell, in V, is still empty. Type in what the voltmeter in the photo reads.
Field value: 0.2 V
